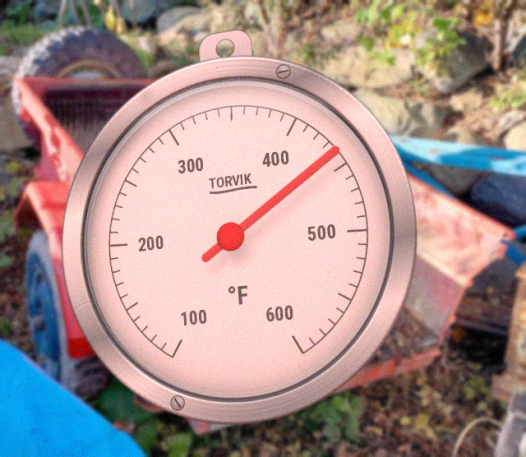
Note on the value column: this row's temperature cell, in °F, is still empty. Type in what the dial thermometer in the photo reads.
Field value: 440 °F
